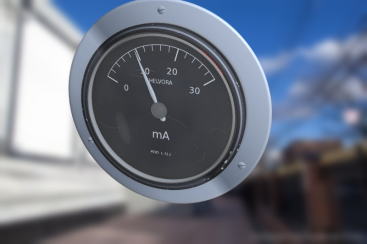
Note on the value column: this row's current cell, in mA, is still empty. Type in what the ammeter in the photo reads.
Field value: 10 mA
